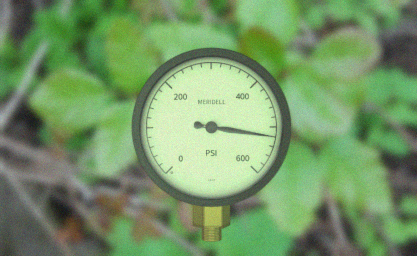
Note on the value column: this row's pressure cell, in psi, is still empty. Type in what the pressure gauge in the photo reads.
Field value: 520 psi
